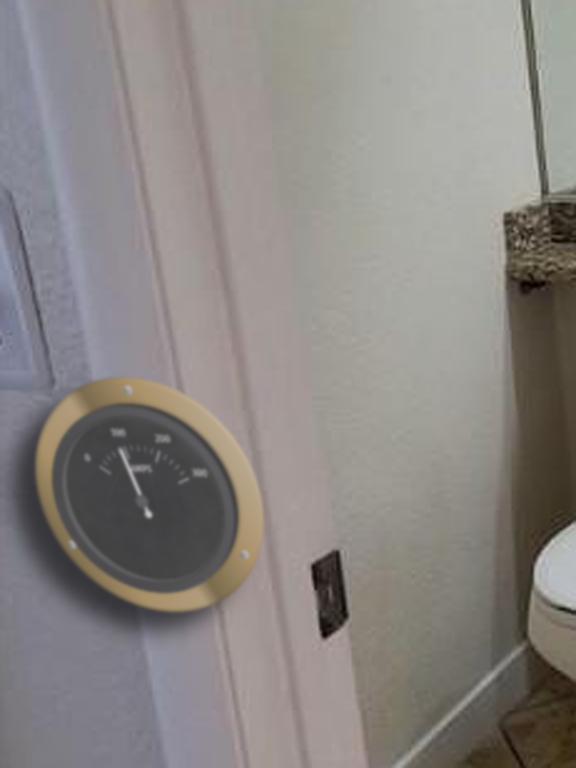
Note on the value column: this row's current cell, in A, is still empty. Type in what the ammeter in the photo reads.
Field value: 100 A
